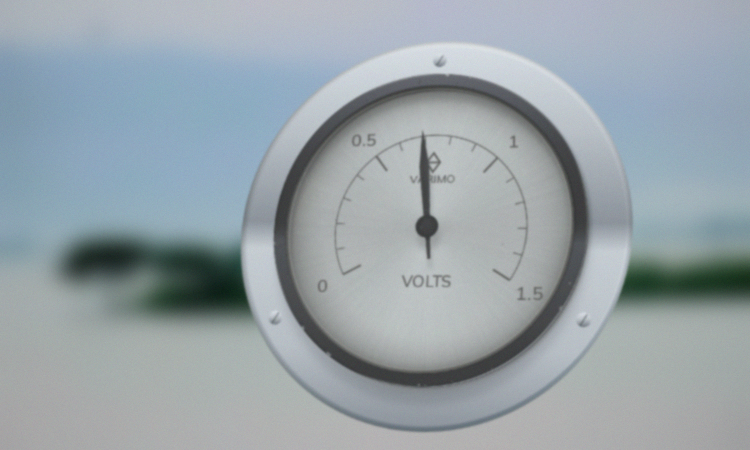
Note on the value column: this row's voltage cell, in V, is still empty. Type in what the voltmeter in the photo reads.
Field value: 0.7 V
